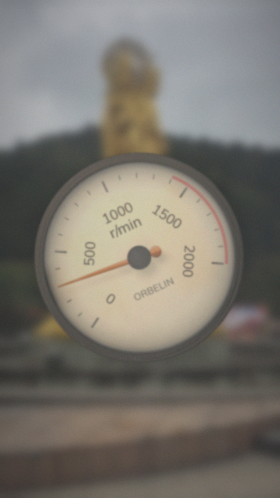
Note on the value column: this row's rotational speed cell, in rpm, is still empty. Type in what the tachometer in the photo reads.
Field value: 300 rpm
